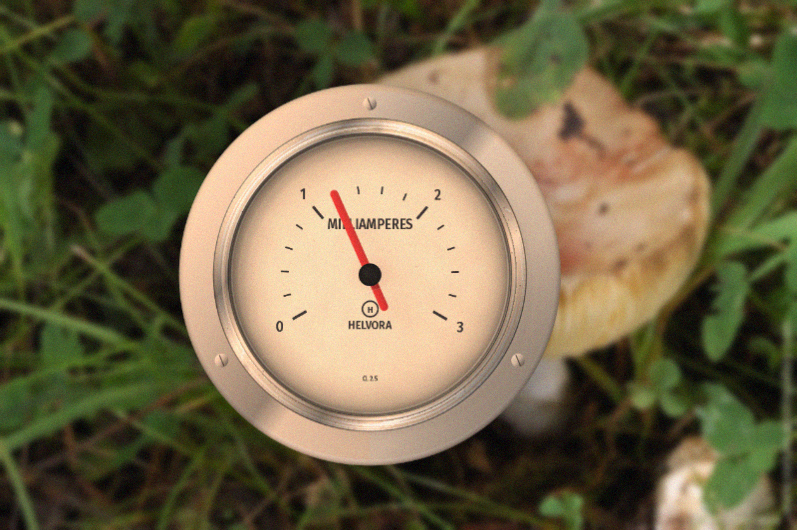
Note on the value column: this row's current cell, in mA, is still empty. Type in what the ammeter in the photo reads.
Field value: 1.2 mA
